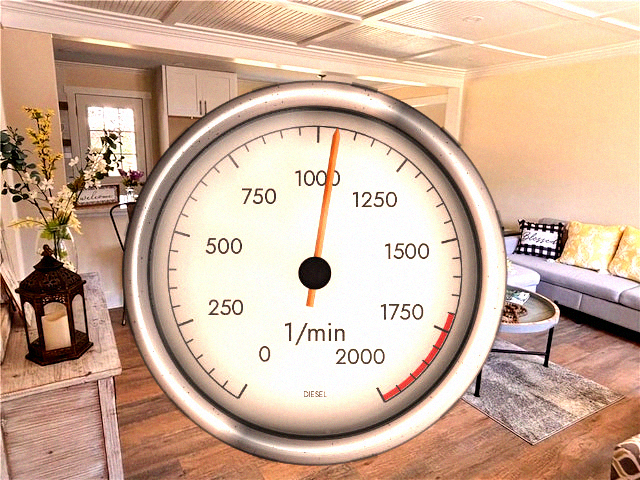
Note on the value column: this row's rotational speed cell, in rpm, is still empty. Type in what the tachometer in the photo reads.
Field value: 1050 rpm
